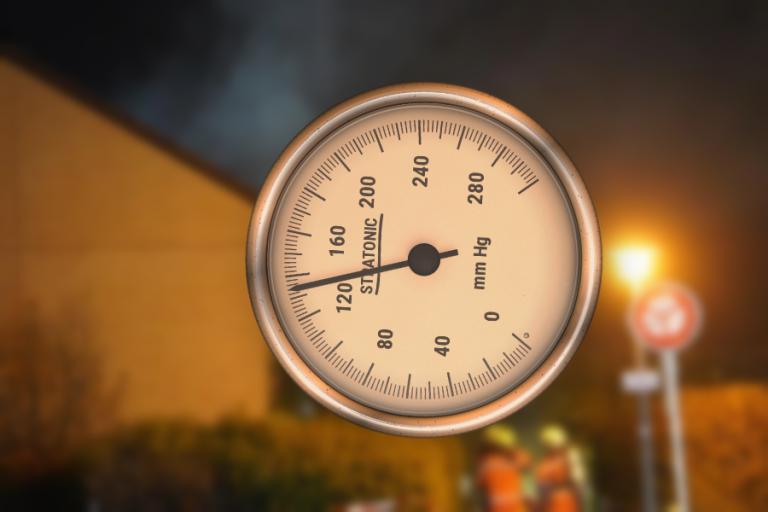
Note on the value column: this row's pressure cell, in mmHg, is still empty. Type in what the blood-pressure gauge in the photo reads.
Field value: 134 mmHg
